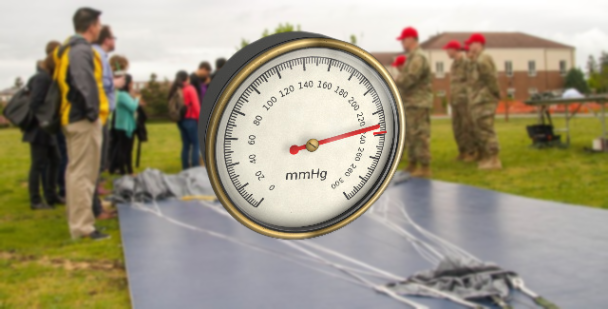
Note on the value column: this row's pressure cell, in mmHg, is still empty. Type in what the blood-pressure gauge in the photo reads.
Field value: 230 mmHg
